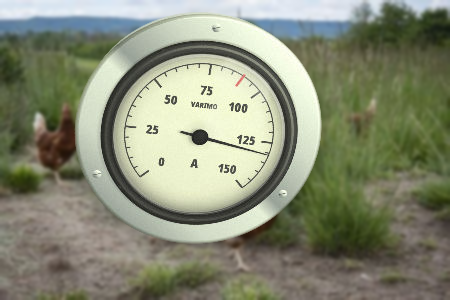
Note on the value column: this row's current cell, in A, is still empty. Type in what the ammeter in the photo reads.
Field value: 130 A
